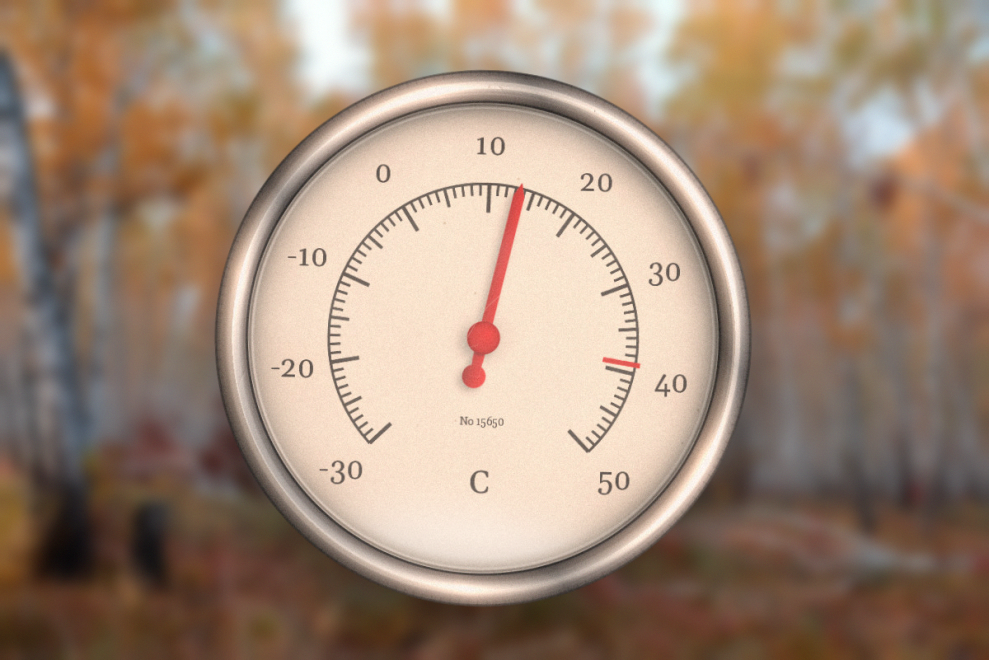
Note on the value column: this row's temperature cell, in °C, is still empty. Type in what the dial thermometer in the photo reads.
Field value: 13.5 °C
